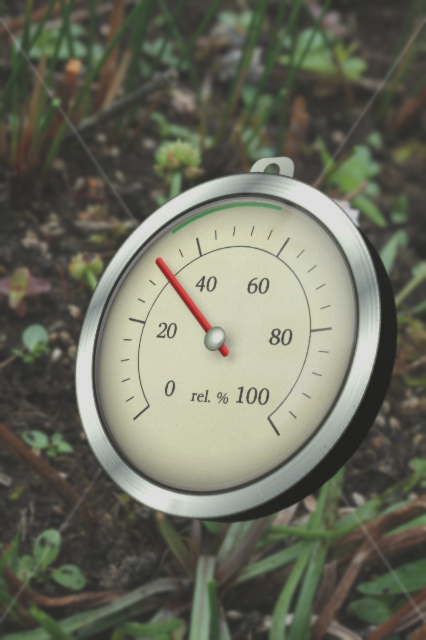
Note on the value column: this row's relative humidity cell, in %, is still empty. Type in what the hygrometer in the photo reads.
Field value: 32 %
